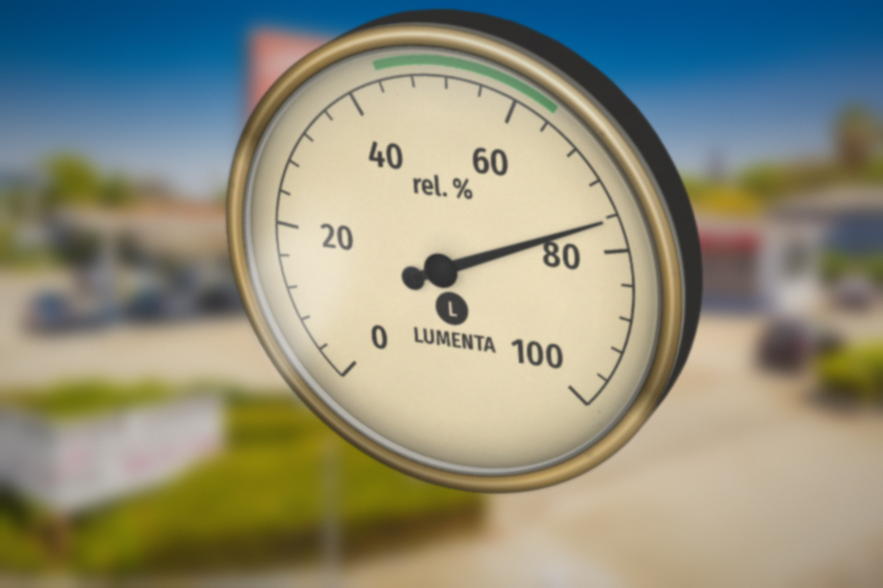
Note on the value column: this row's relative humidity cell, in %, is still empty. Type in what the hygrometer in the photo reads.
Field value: 76 %
